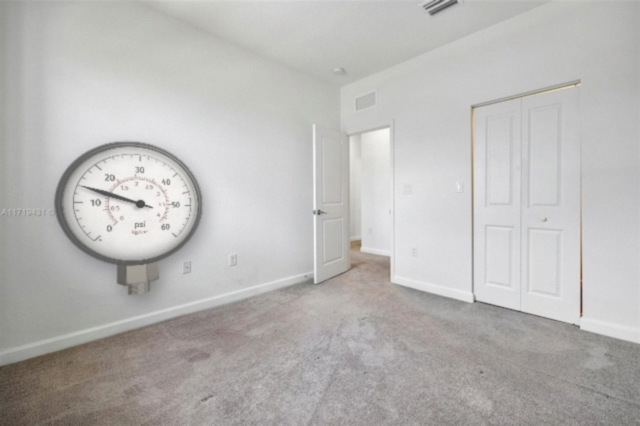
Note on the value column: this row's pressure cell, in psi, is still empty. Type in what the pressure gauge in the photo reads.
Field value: 14 psi
